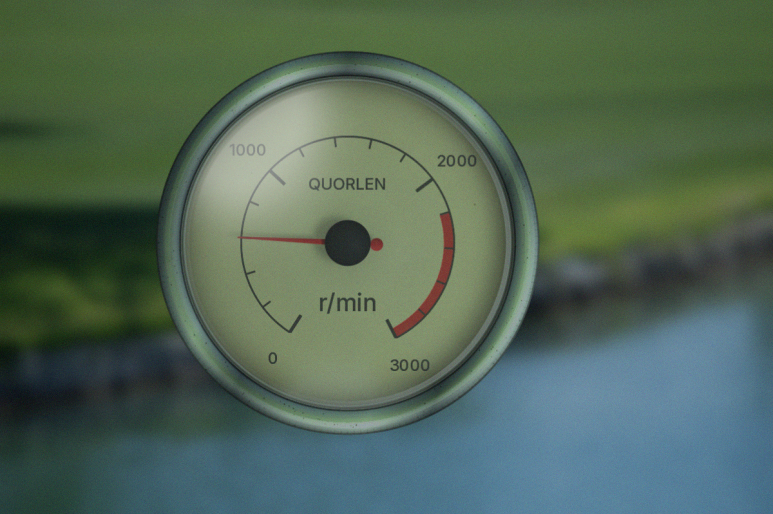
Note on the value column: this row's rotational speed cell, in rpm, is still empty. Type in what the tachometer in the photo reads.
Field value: 600 rpm
